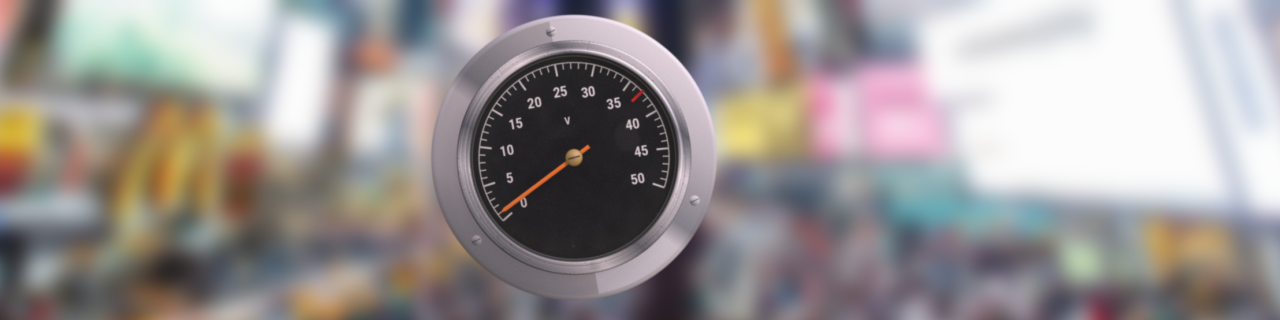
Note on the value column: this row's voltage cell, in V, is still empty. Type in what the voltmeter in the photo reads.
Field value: 1 V
